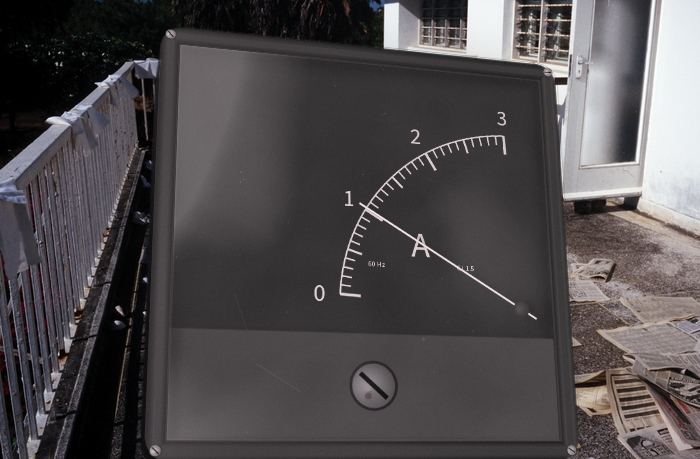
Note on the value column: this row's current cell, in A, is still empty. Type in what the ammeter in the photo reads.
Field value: 1 A
